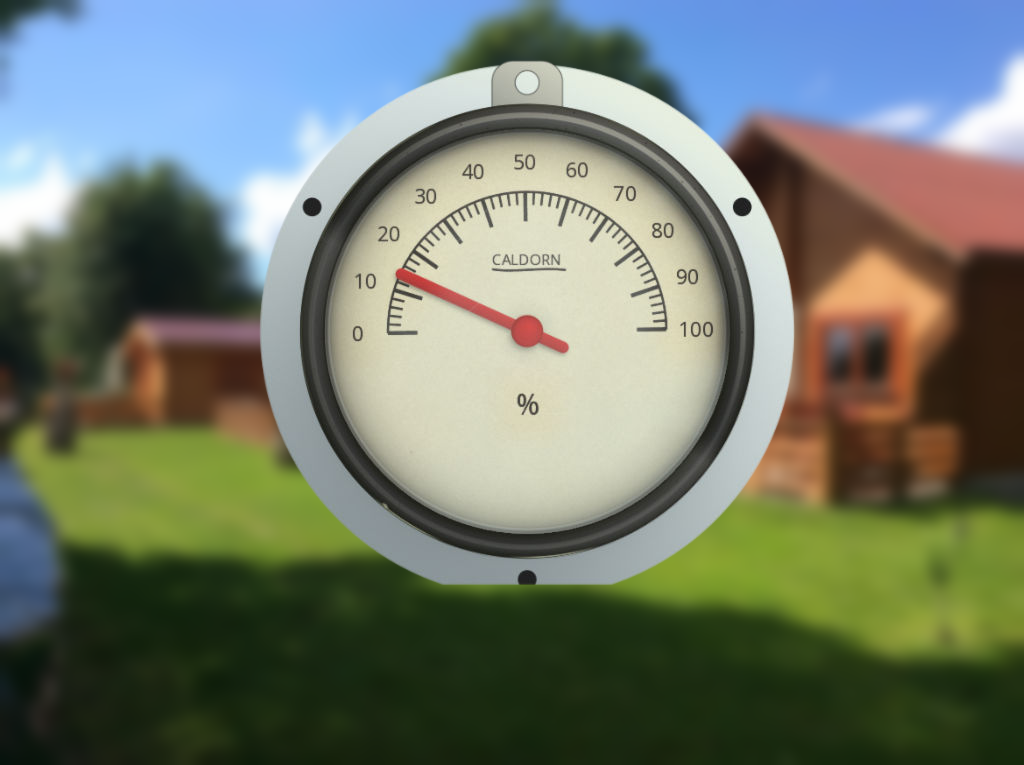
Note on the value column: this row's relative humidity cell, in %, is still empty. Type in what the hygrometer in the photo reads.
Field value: 14 %
